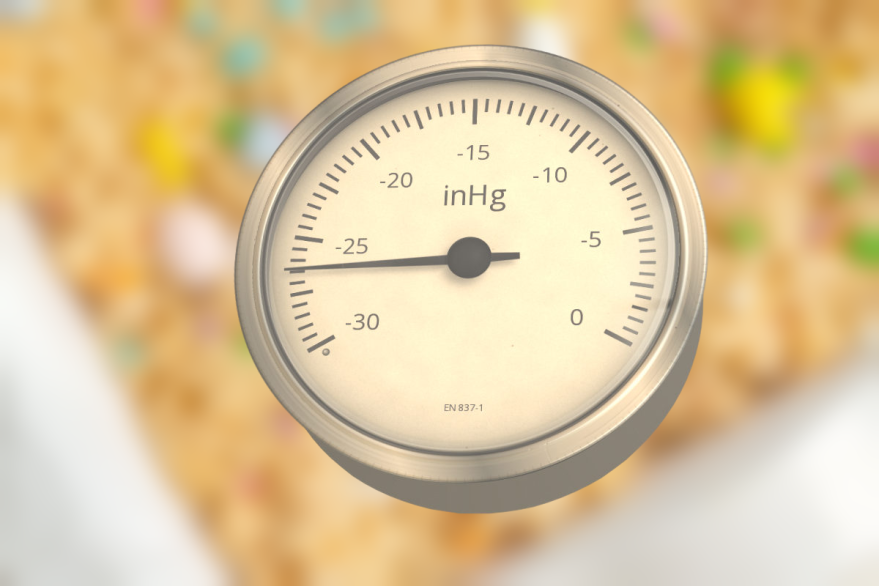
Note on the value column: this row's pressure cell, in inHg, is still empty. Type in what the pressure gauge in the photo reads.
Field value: -26.5 inHg
